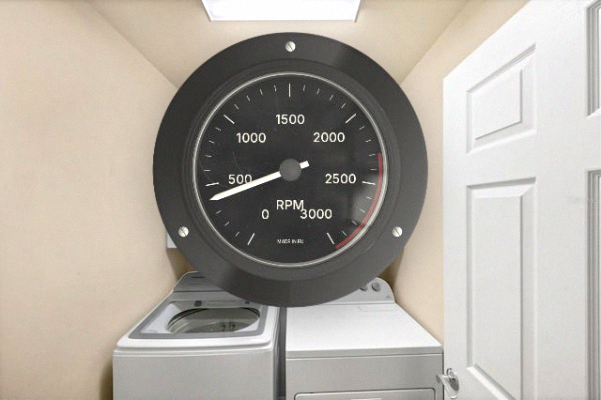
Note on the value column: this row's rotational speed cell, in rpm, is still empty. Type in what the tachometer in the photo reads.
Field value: 400 rpm
